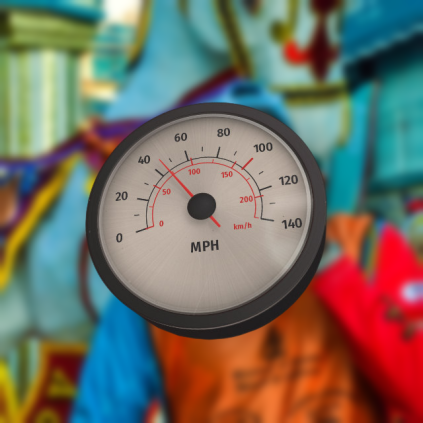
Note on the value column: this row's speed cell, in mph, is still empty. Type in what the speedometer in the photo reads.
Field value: 45 mph
